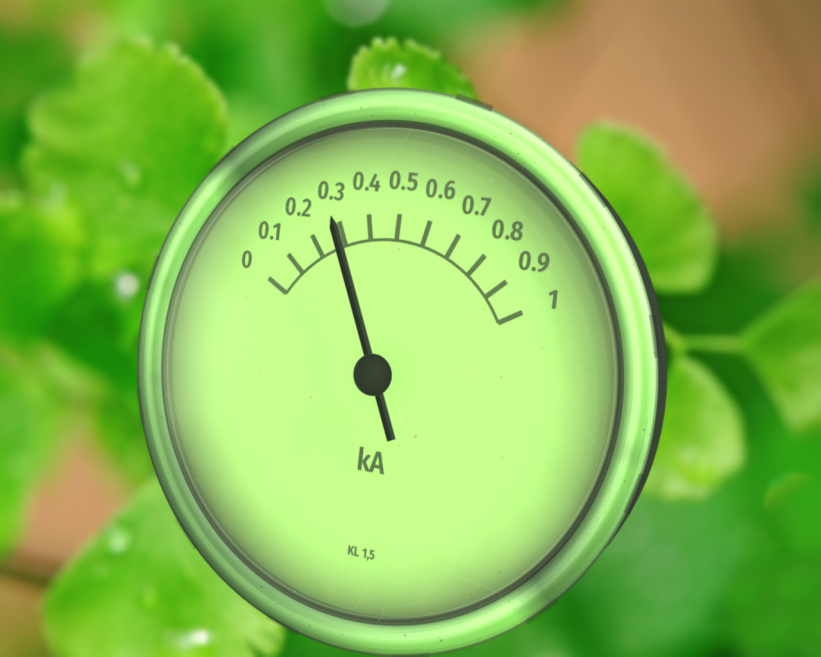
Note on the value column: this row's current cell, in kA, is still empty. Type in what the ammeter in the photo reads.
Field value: 0.3 kA
